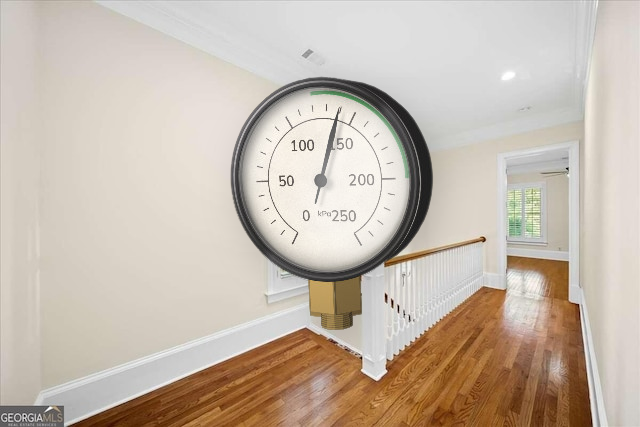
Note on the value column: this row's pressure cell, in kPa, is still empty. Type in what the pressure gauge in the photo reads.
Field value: 140 kPa
